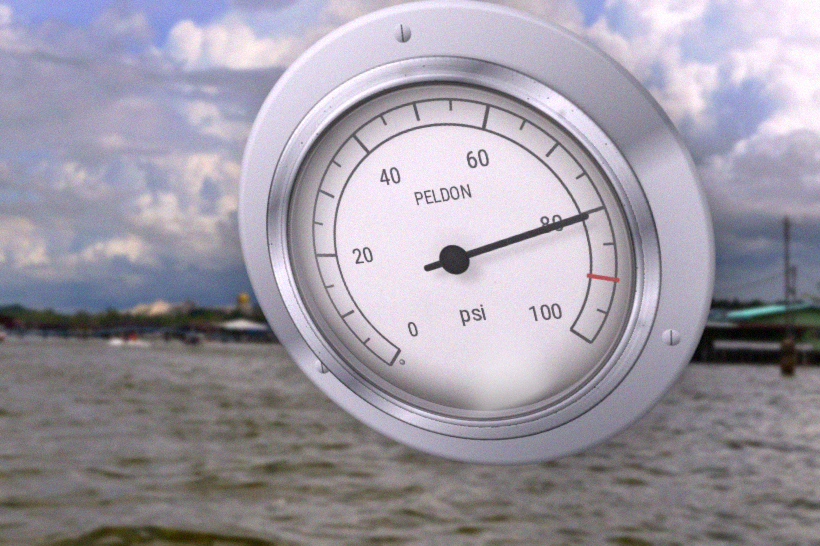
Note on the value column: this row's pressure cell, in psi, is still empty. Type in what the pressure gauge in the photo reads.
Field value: 80 psi
